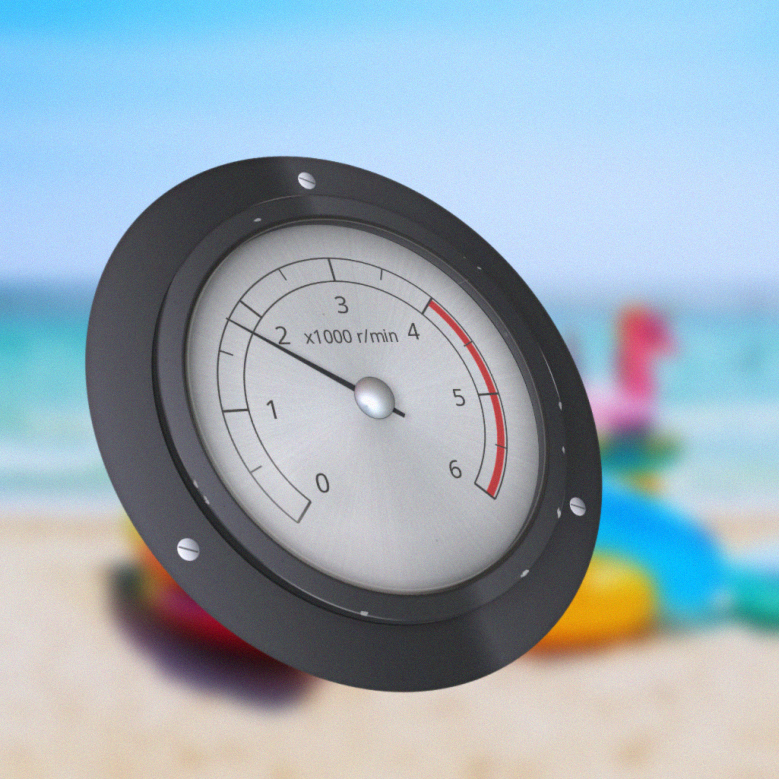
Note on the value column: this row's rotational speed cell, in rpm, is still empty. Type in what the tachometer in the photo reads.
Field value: 1750 rpm
